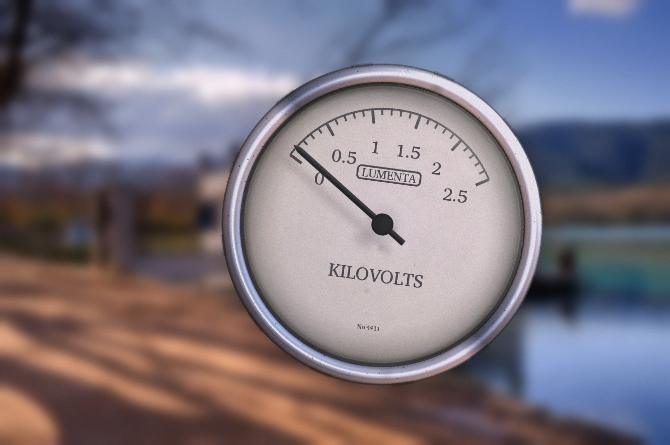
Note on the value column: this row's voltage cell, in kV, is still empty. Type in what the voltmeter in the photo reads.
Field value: 0.1 kV
